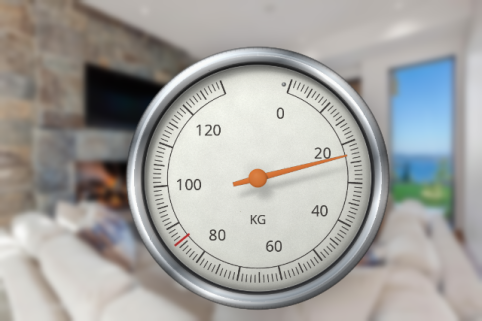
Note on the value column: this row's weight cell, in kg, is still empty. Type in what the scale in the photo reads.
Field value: 23 kg
